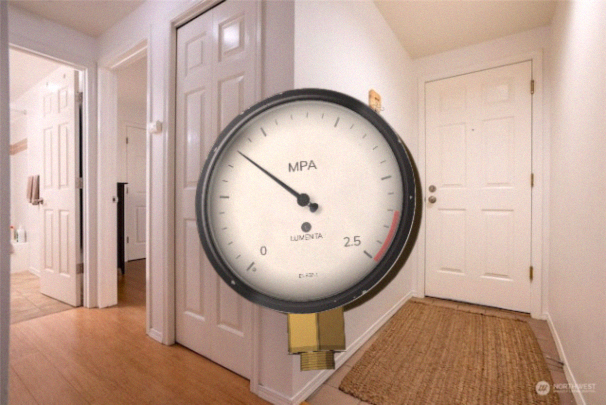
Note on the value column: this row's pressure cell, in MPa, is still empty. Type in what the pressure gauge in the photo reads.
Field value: 0.8 MPa
